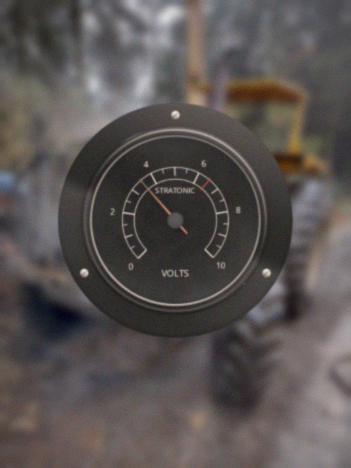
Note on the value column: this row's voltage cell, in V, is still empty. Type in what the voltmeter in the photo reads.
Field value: 3.5 V
